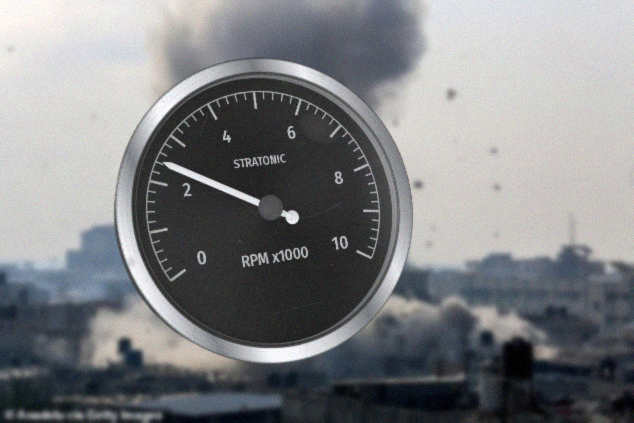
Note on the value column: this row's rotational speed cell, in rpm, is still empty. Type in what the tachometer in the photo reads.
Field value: 2400 rpm
